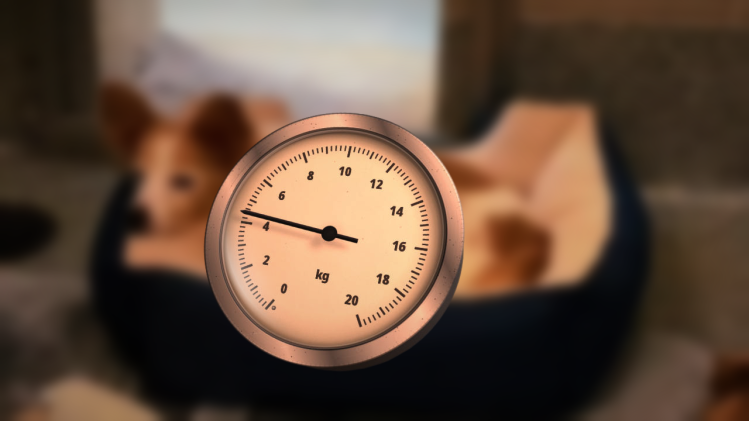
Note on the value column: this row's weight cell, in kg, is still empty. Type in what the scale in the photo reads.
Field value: 4.4 kg
